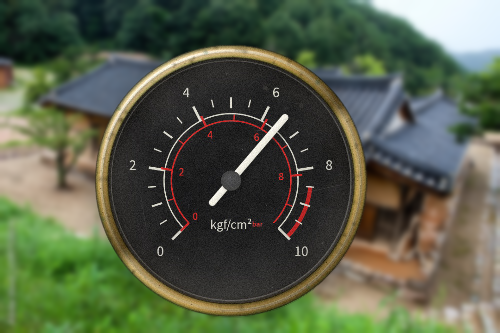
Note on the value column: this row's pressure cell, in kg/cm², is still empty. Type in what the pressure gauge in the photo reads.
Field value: 6.5 kg/cm²
